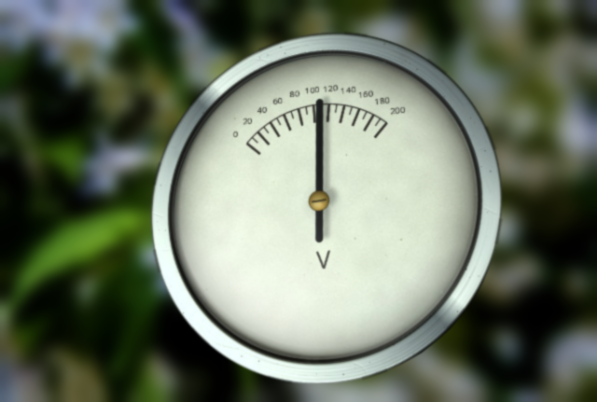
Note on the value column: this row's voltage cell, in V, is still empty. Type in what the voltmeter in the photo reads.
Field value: 110 V
